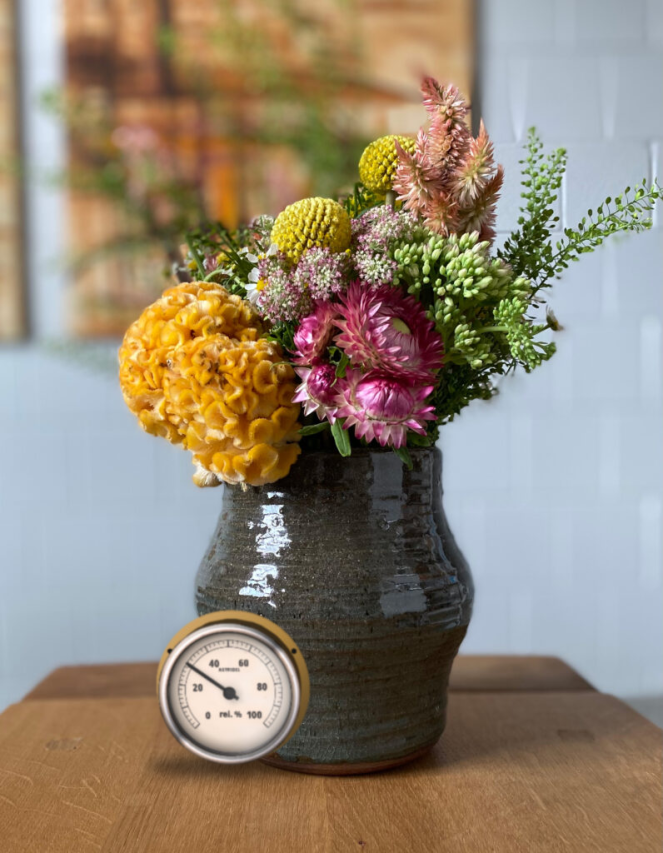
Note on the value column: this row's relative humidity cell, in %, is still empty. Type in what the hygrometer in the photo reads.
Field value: 30 %
